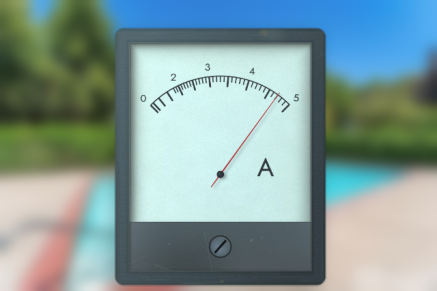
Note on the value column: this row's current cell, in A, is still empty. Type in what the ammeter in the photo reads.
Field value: 4.7 A
